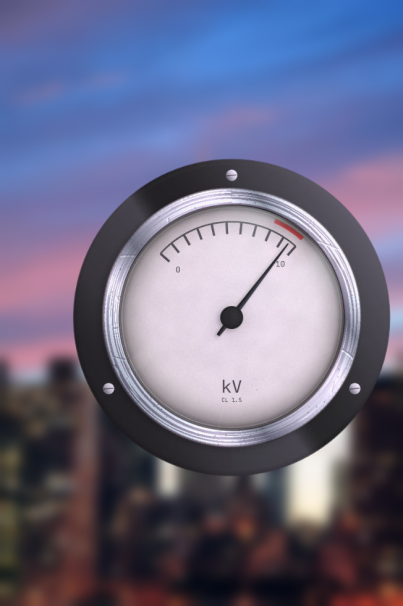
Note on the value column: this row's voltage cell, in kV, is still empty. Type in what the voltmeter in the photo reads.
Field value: 9.5 kV
